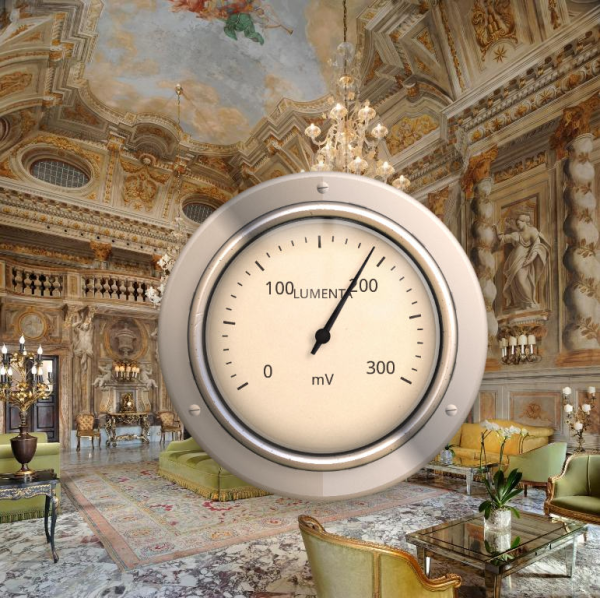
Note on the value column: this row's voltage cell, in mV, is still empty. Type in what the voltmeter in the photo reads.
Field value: 190 mV
